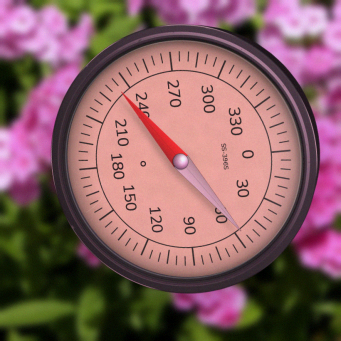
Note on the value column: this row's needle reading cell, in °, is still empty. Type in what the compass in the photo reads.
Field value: 235 °
